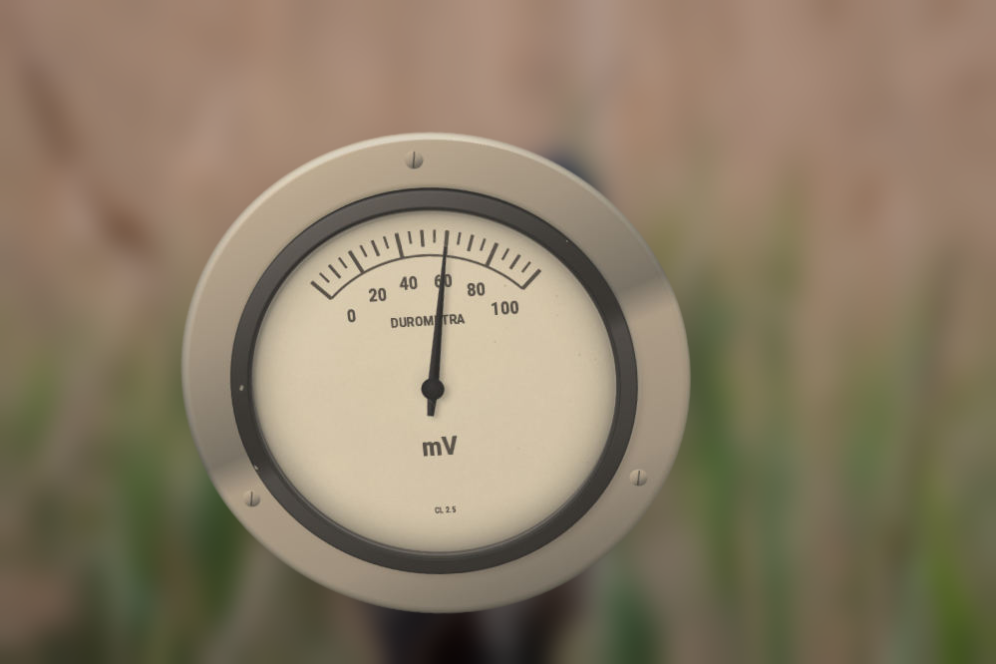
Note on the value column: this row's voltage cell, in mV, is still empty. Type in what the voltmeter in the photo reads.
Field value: 60 mV
